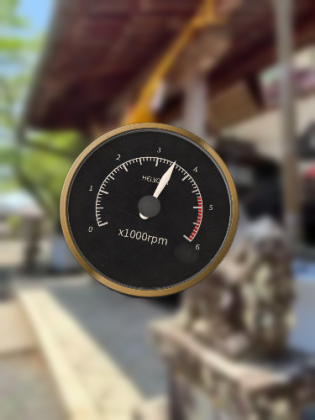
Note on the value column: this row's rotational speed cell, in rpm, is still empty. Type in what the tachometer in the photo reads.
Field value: 3500 rpm
